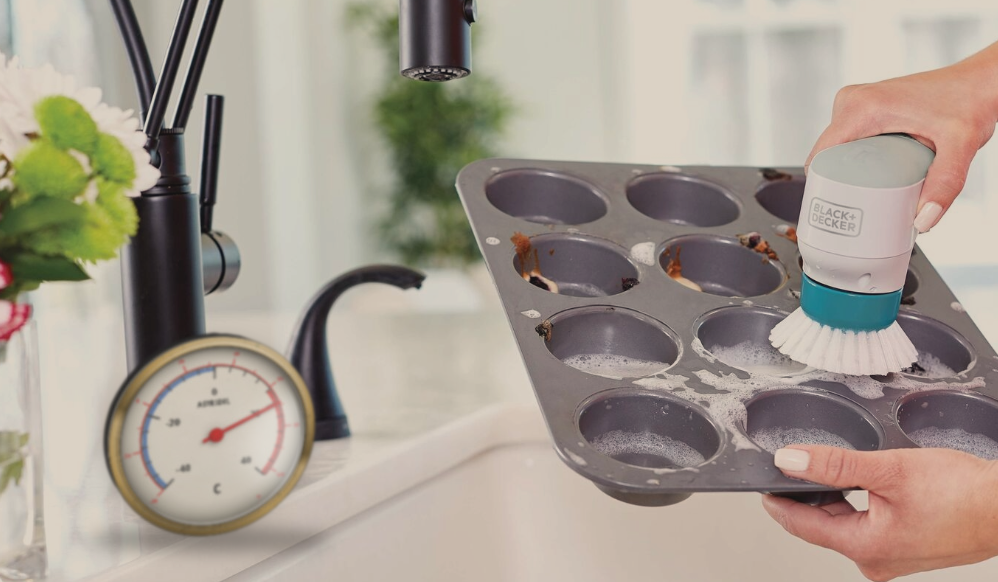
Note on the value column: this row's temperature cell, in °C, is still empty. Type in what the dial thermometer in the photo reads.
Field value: 20 °C
